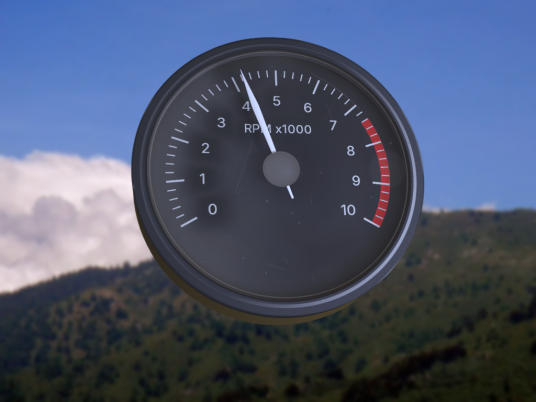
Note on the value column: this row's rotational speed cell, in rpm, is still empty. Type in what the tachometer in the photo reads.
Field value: 4200 rpm
